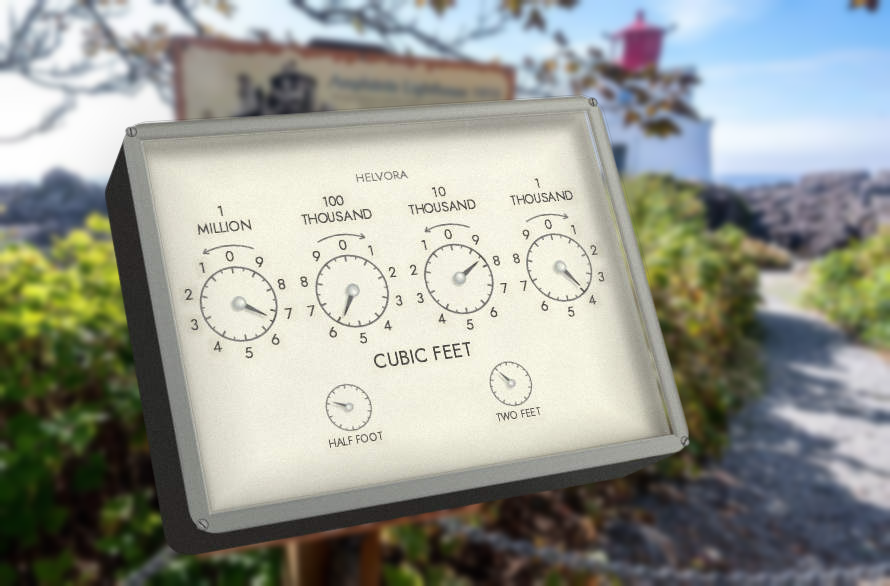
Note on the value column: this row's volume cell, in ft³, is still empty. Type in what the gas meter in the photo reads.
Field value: 658400 ft³
